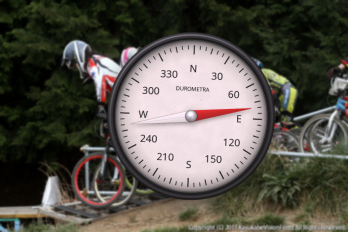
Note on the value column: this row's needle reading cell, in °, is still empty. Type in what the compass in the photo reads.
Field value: 80 °
